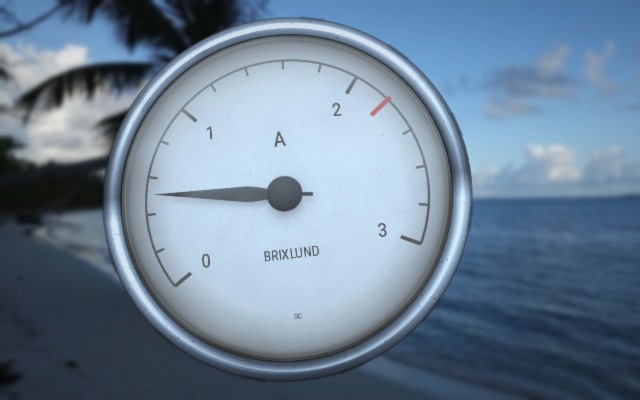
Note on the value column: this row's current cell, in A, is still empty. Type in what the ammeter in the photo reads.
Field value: 0.5 A
